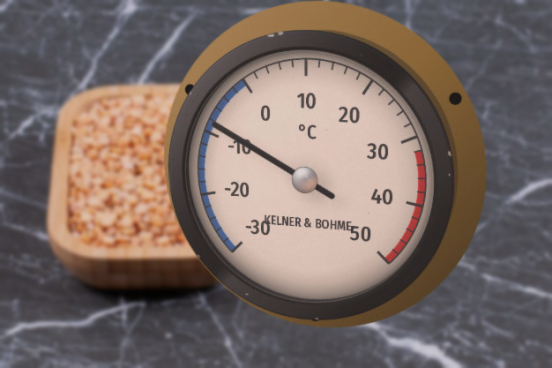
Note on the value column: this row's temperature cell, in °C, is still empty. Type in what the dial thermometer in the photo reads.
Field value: -8 °C
